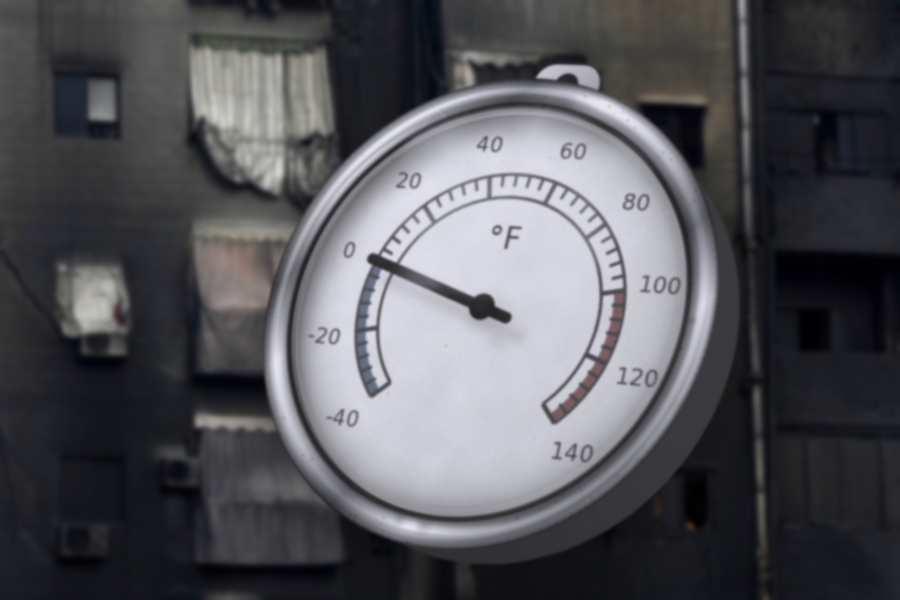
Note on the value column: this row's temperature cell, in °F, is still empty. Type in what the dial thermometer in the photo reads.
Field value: 0 °F
